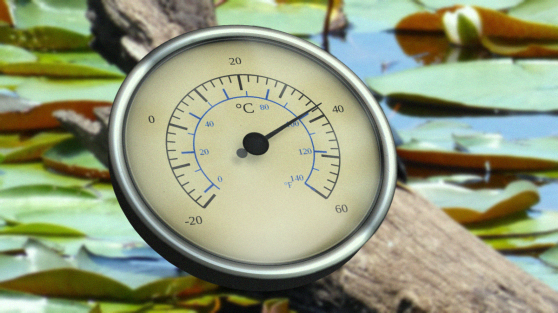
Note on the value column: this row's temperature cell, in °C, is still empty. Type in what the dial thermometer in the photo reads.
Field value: 38 °C
